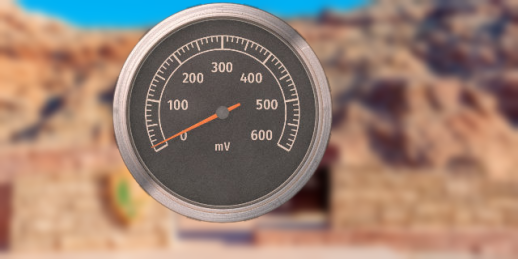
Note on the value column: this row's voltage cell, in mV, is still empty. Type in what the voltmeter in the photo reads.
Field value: 10 mV
